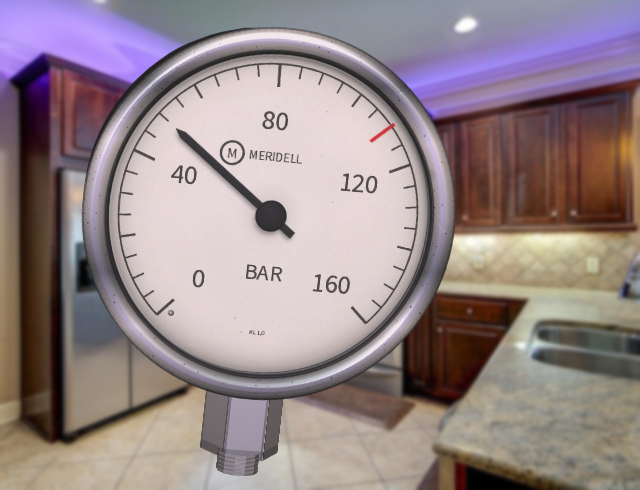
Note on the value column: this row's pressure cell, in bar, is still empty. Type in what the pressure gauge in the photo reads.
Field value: 50 bar
